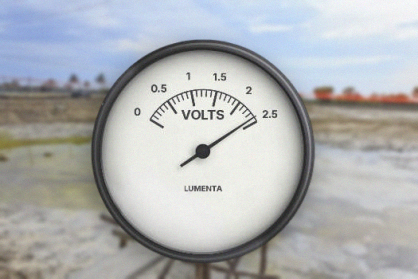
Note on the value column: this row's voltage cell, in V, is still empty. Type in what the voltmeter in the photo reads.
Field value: 2.4 V
